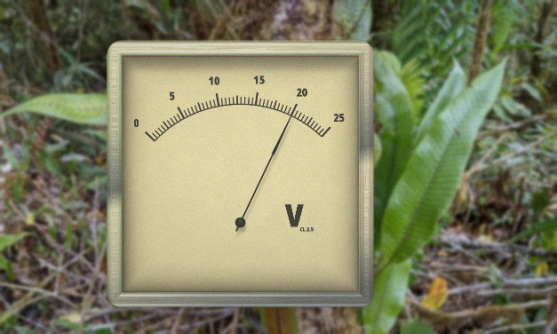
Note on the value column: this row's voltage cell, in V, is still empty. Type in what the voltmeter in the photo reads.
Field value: 20 V
